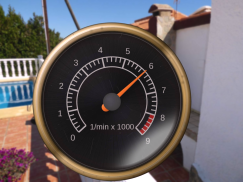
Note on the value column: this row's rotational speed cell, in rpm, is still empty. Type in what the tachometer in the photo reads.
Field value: 6000 rpm
